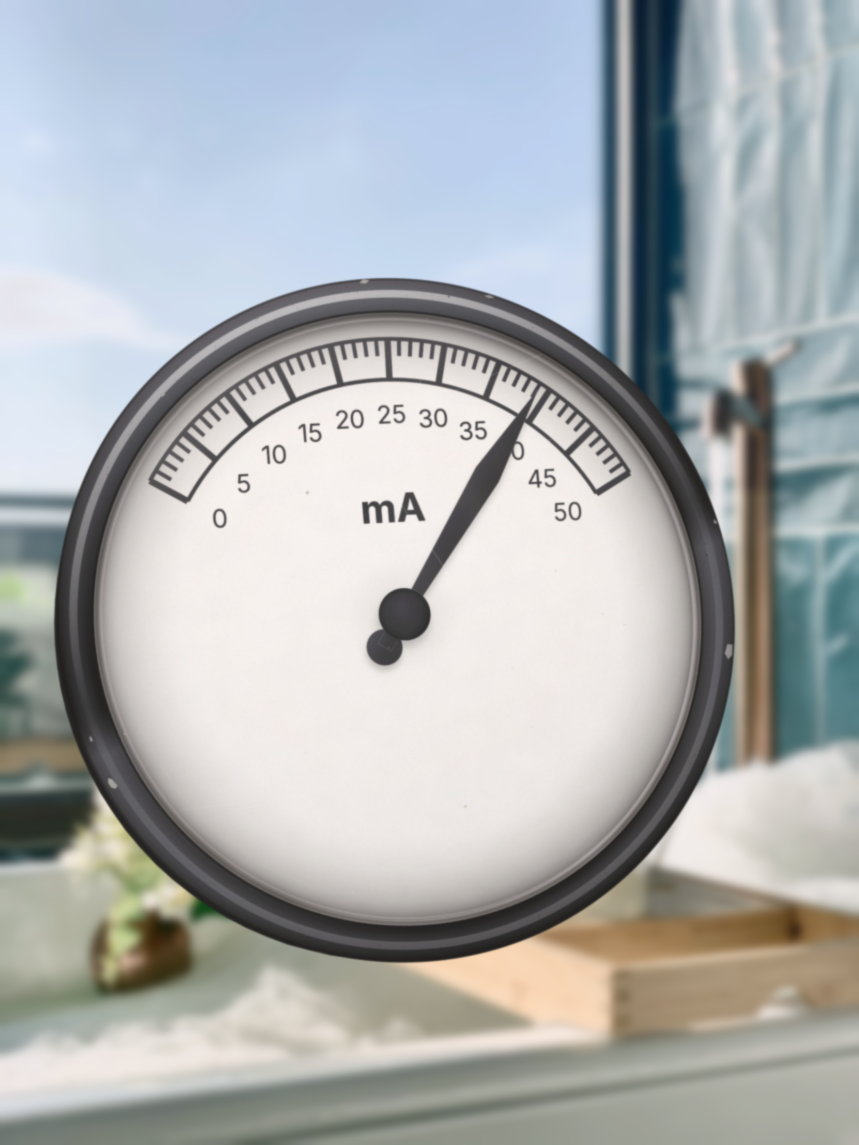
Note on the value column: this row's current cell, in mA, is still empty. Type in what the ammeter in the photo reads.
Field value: 39 mA
